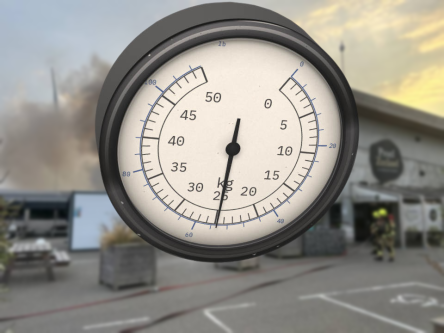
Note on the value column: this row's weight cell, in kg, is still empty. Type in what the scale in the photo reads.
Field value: 25 kg
